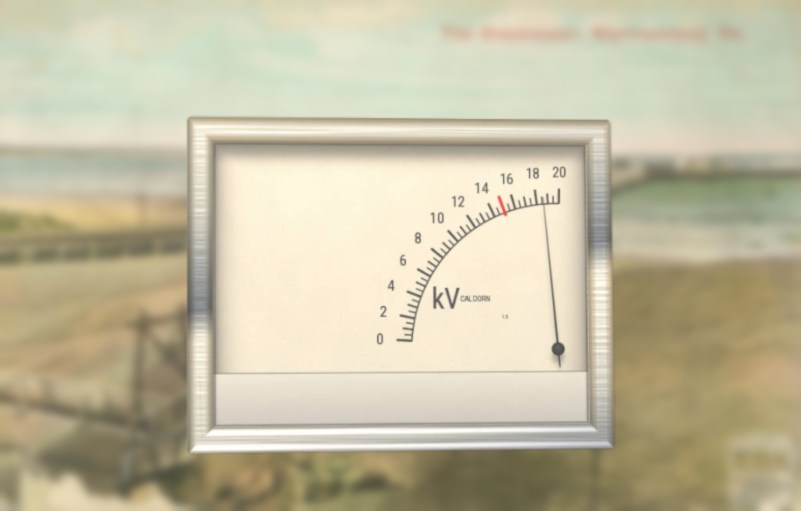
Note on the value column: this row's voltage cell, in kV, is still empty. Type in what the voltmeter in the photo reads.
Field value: 18.5 kV
